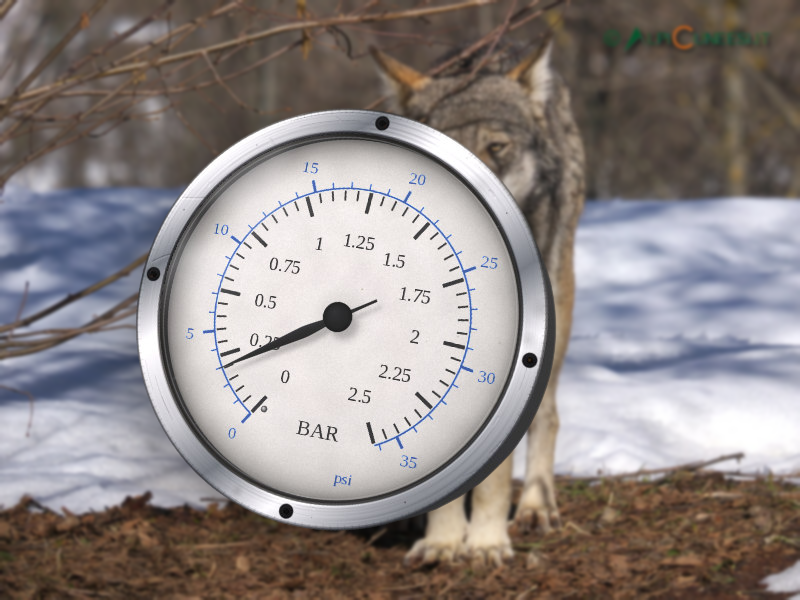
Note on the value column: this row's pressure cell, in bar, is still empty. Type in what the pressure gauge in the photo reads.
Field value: 0.2 bar
